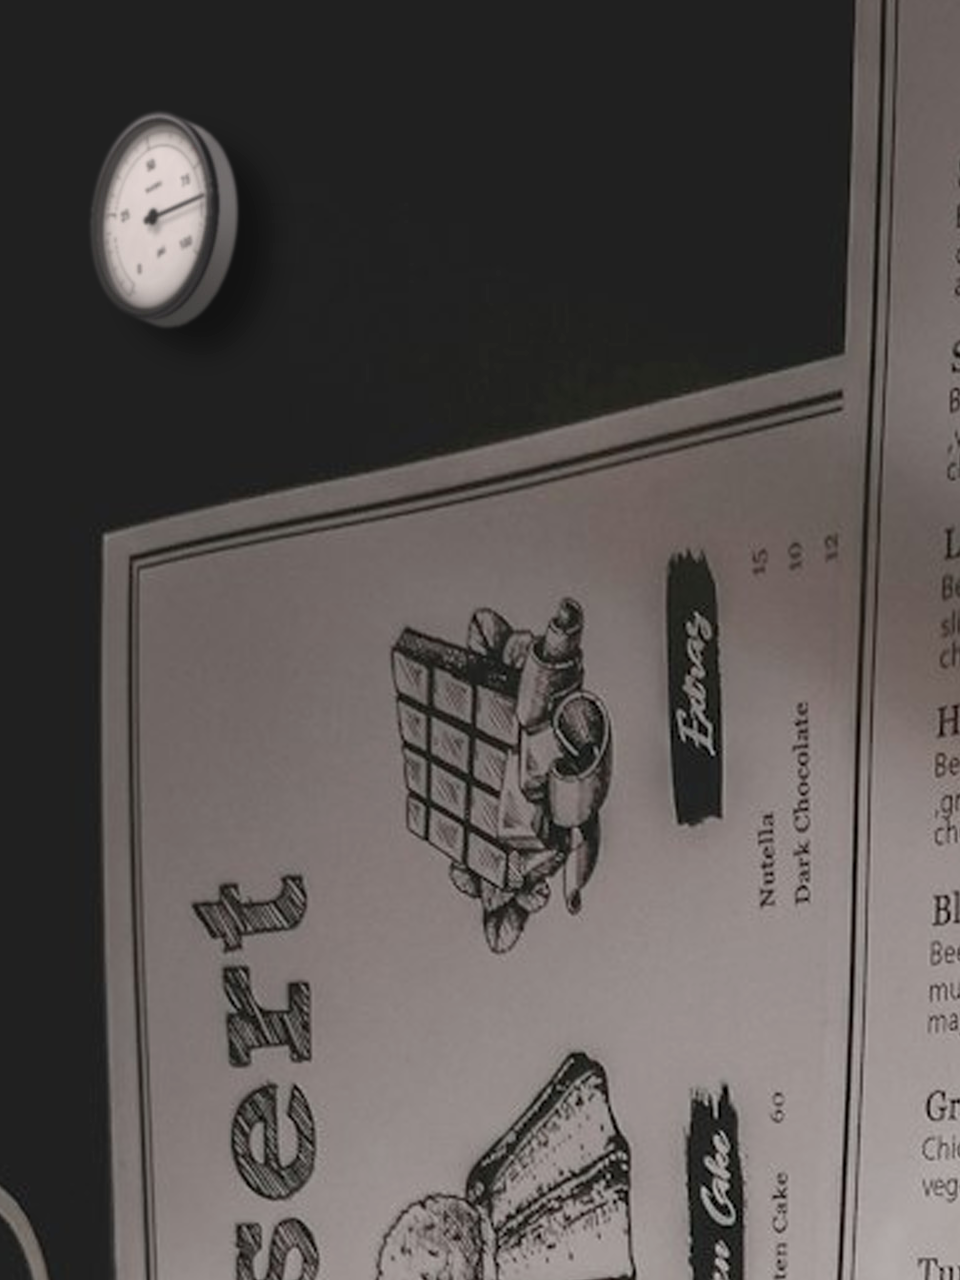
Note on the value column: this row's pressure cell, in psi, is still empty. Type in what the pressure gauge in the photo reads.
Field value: 85 psi
